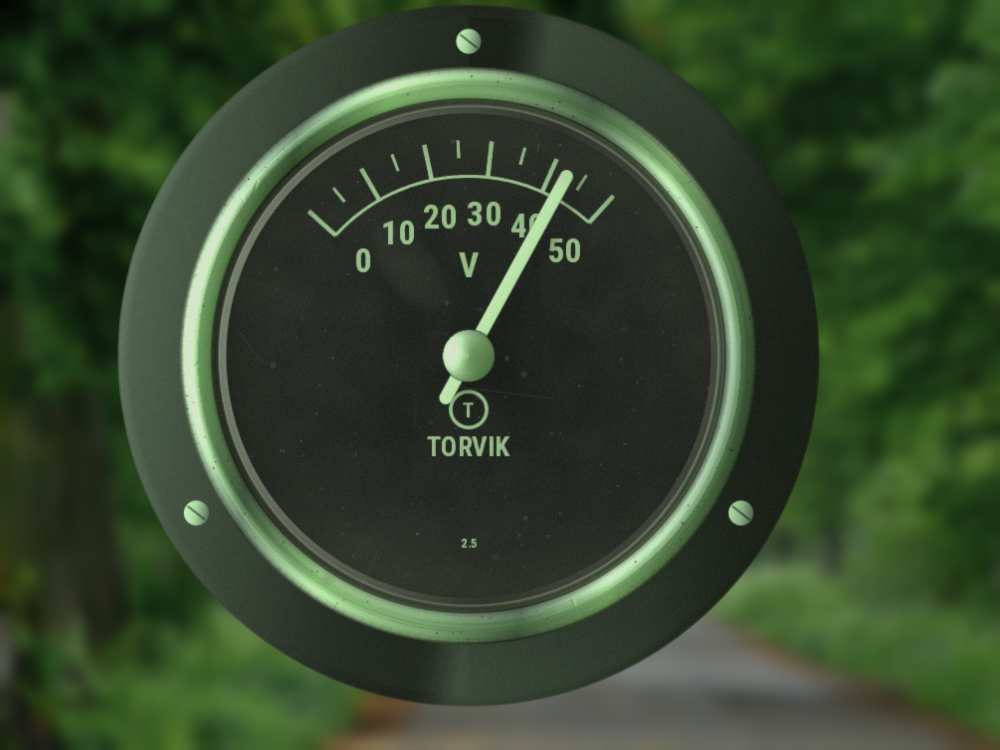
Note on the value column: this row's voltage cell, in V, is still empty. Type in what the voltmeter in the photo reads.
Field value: 42.5 V
